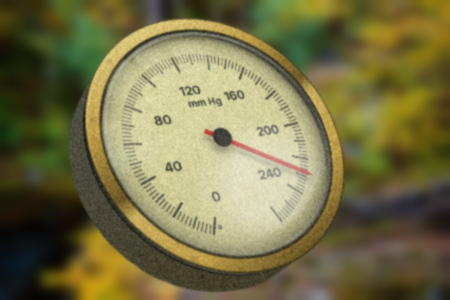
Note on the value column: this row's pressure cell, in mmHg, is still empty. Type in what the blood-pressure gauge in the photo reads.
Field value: 230 mmHg
